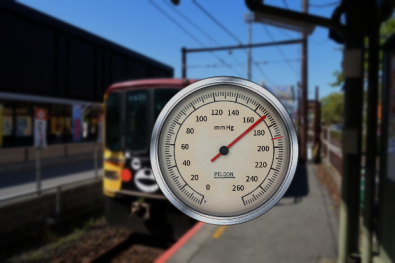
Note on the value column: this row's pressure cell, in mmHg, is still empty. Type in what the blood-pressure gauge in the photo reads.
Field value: 170 mmHg
